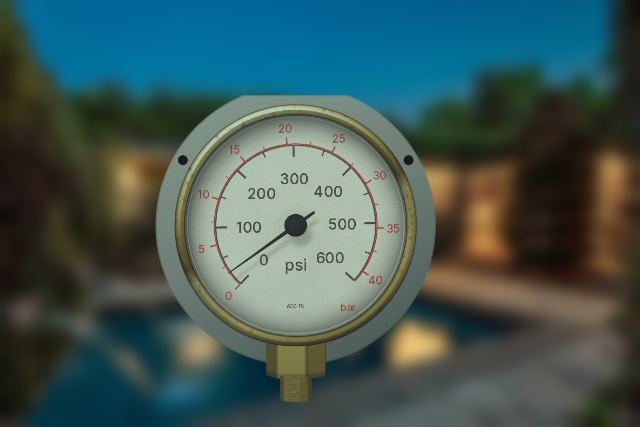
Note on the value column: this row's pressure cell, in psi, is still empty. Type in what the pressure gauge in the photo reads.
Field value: 25 psi
